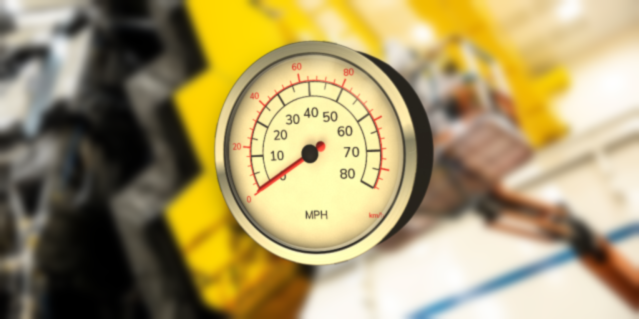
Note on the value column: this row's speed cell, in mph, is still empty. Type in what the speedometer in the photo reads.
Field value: 0 mph
